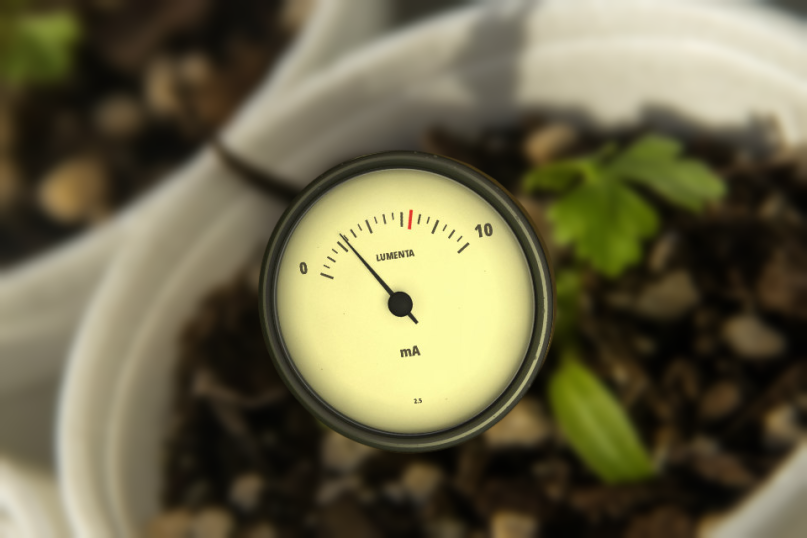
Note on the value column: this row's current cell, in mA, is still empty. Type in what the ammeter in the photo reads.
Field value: 2.5 mA
